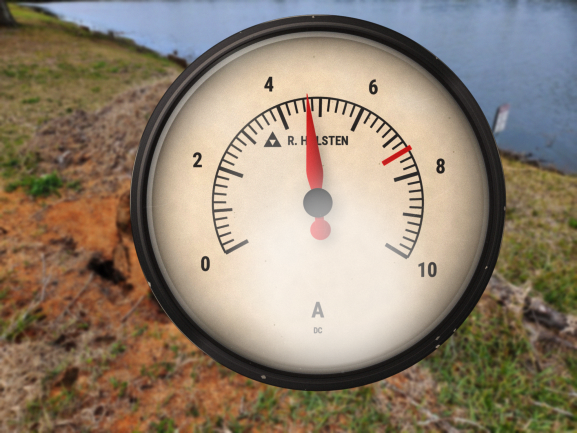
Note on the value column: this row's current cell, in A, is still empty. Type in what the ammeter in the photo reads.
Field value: 4.7 A
